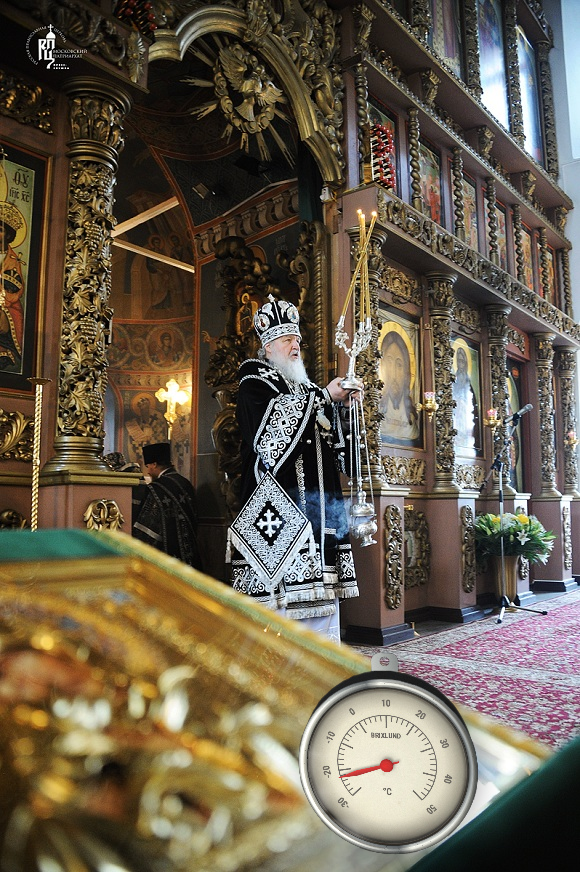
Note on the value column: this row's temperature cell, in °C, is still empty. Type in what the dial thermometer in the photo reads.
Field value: -22 °C
